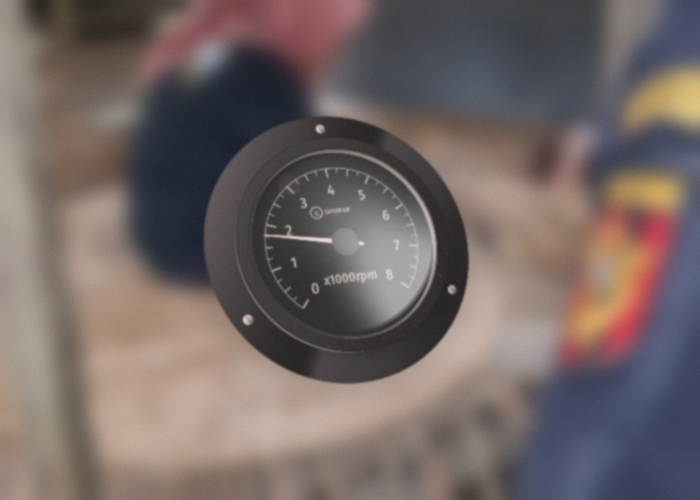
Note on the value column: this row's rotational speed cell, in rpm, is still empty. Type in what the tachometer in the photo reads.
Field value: 1750 rpm
